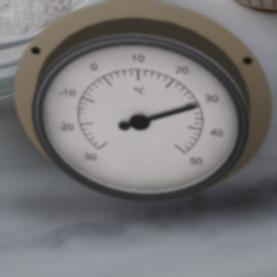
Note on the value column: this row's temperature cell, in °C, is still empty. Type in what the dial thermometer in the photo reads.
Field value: 30 °C
